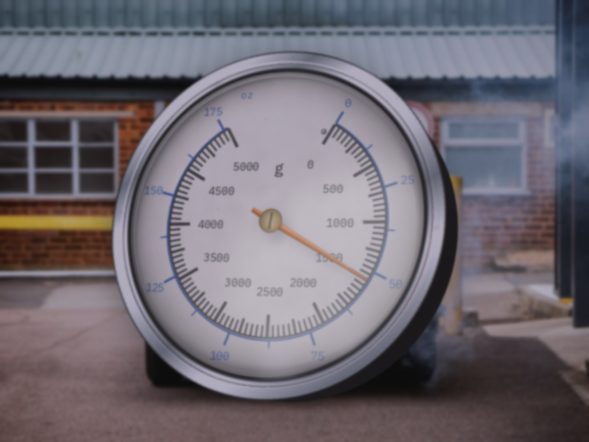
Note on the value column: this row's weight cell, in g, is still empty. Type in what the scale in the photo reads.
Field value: 1500 g
